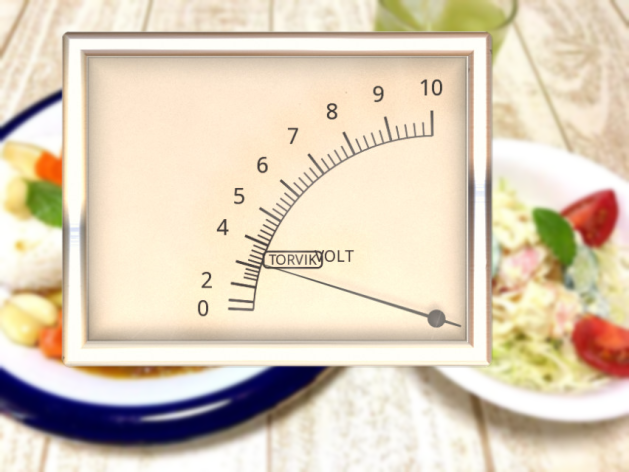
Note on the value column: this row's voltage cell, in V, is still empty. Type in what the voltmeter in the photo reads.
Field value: 3.2 V
